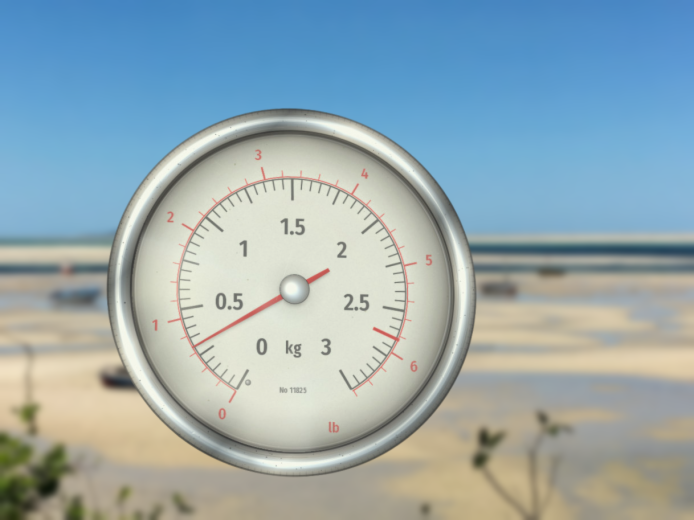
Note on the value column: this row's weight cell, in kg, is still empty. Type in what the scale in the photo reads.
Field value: 0.3 kg
